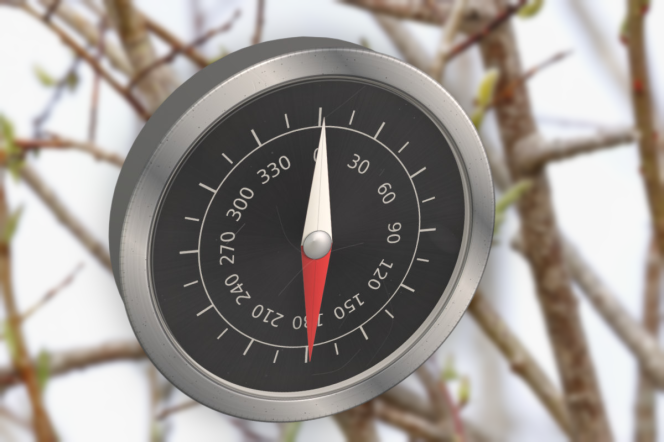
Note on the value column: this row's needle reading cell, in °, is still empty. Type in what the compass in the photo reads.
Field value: 180 °
